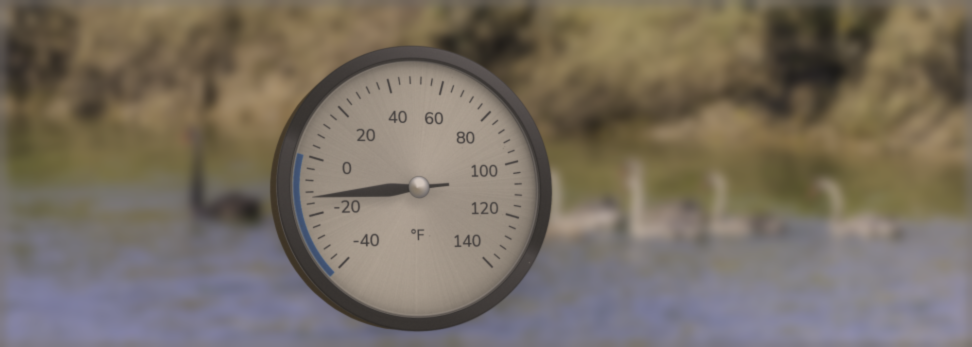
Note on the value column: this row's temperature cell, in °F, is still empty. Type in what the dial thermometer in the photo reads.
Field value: -14 °F
